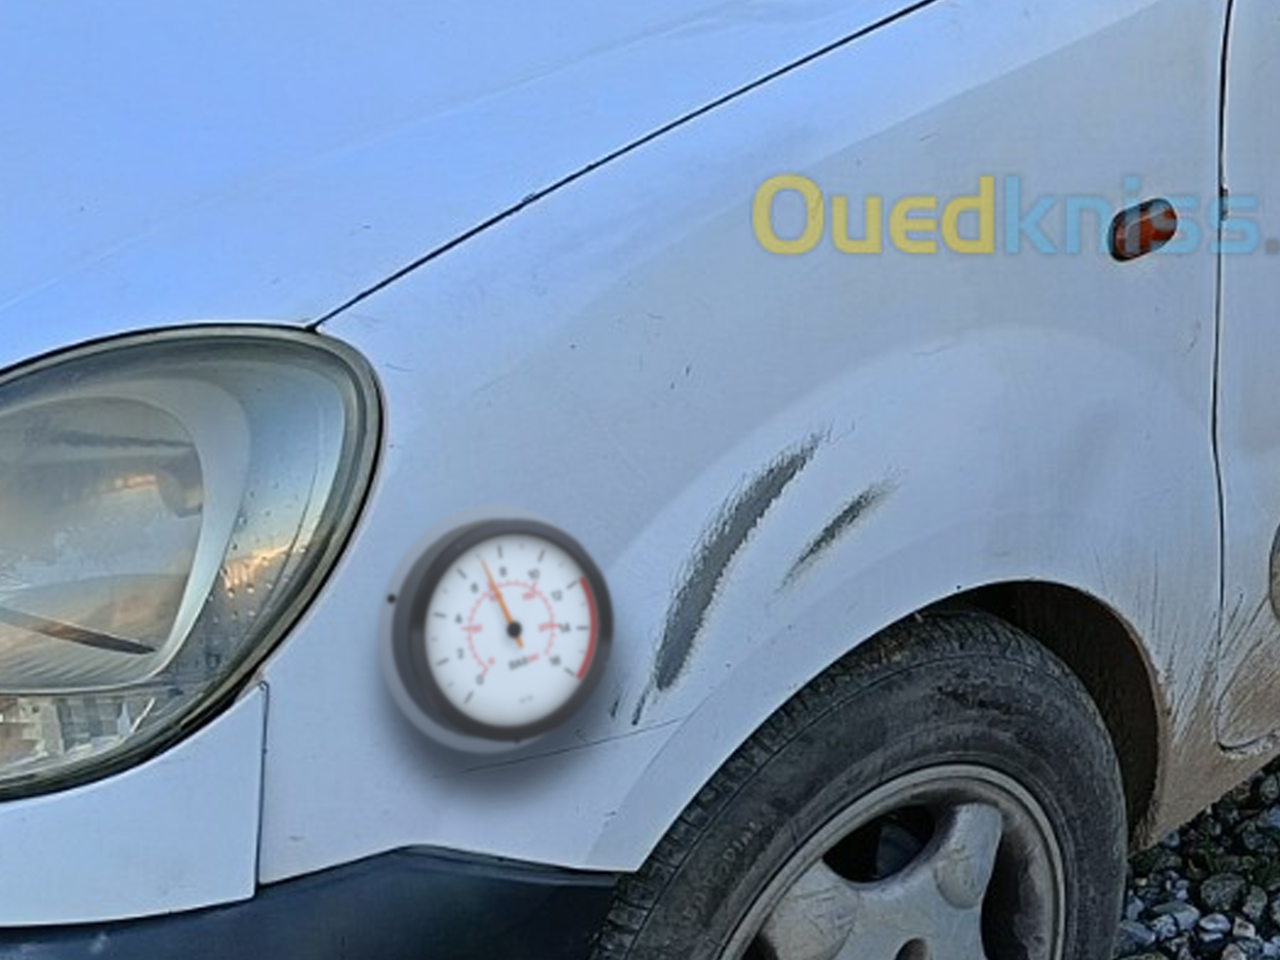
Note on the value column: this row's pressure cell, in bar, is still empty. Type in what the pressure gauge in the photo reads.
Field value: 7 bar
